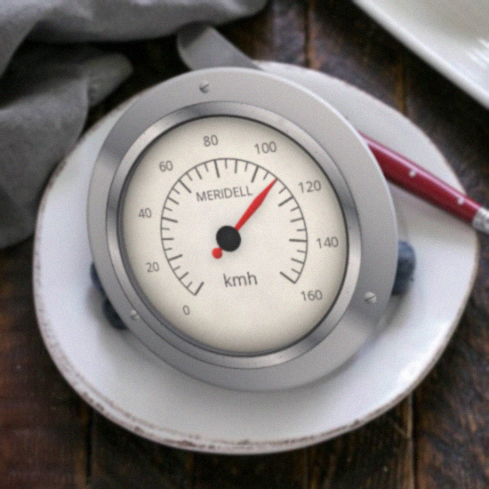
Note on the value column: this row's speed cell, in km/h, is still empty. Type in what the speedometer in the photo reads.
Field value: 110 km/h
